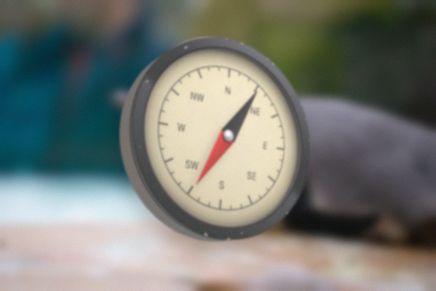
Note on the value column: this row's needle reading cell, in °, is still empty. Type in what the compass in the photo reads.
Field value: 210 °
